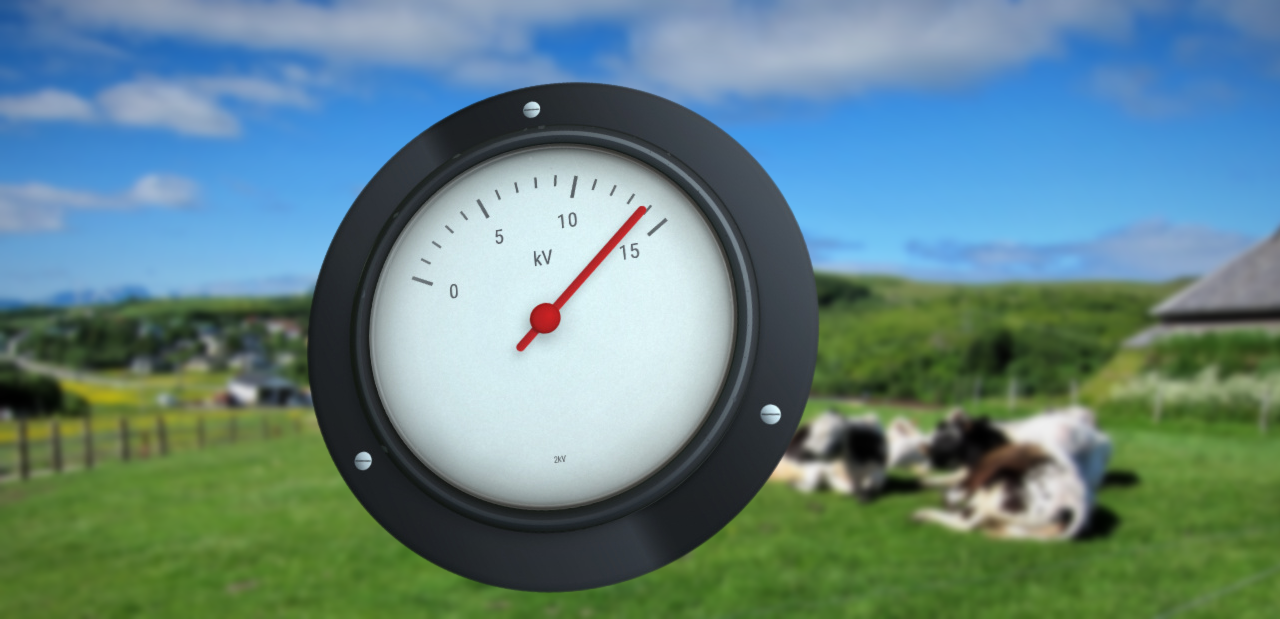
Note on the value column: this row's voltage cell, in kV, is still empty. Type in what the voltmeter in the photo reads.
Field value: 14 kV
